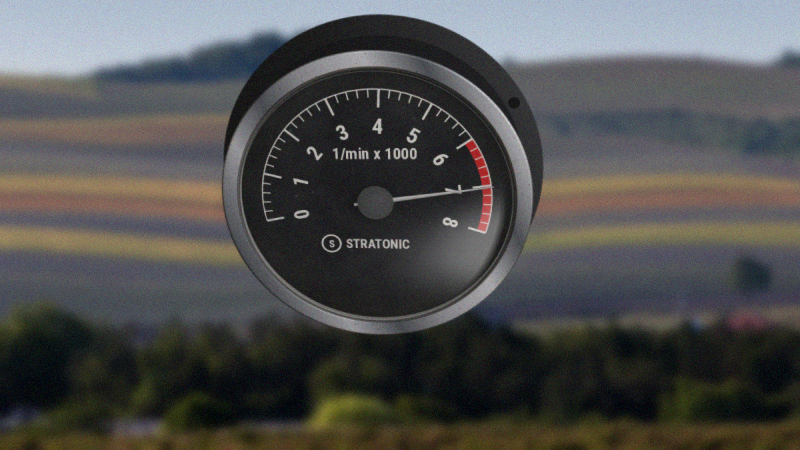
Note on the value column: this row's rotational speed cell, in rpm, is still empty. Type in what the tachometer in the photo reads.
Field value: 7000 rpm
